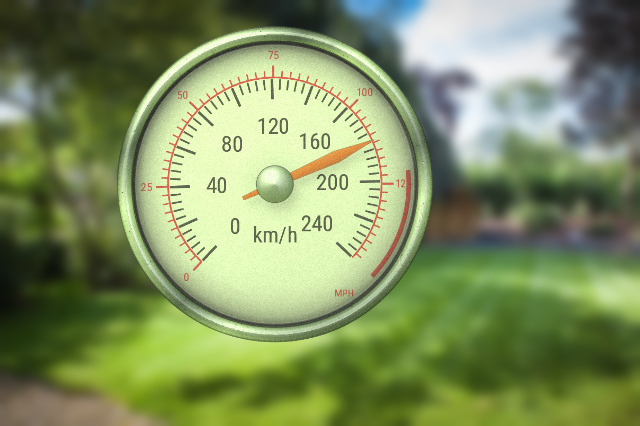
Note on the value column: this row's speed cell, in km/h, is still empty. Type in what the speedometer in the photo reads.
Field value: 180 km/h
